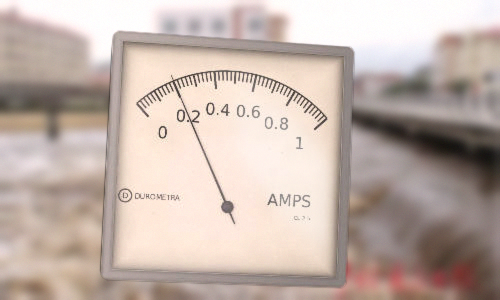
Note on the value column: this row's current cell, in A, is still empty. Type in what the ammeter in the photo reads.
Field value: 0.2 A
